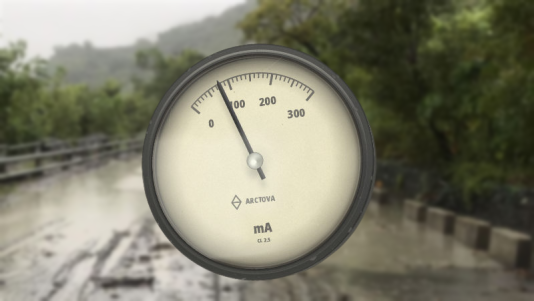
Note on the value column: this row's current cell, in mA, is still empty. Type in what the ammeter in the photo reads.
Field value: 80 mA
